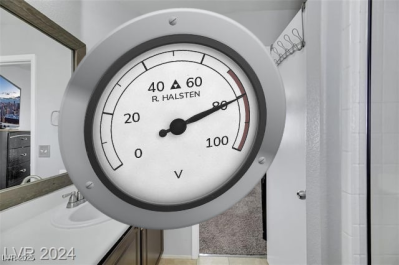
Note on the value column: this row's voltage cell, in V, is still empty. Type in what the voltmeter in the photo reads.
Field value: 80 V
